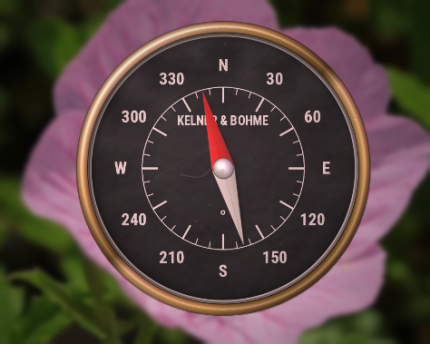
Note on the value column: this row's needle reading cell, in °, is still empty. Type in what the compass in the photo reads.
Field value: 345 °
